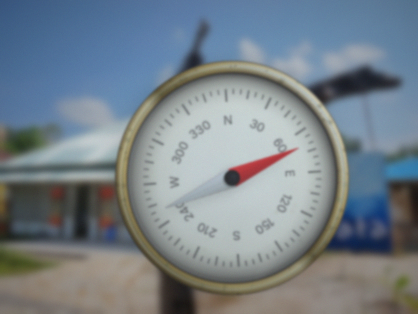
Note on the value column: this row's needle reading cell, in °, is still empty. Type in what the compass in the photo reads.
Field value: 70 °
